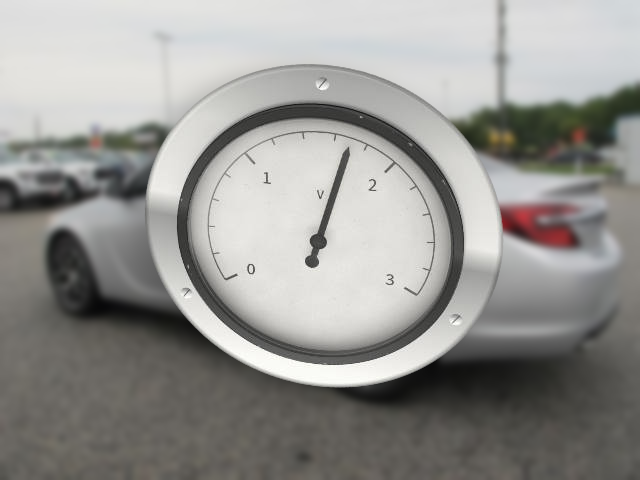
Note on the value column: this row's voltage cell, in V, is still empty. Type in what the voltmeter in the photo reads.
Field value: 1.7 V
